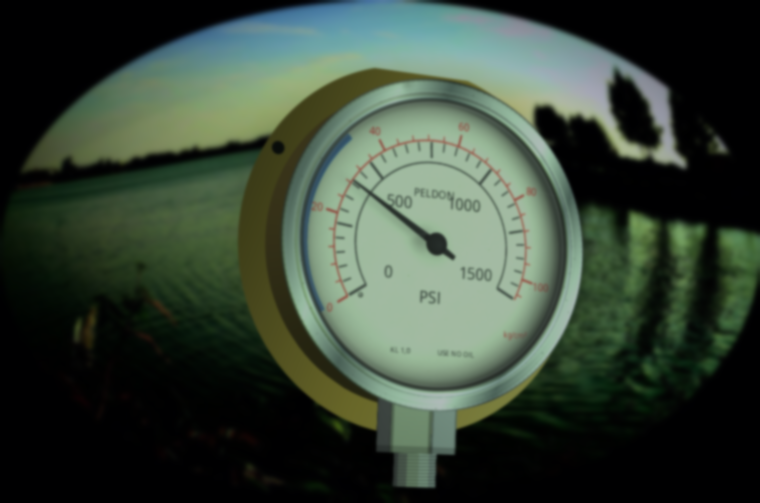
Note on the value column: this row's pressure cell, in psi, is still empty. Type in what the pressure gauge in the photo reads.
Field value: 400 psi
